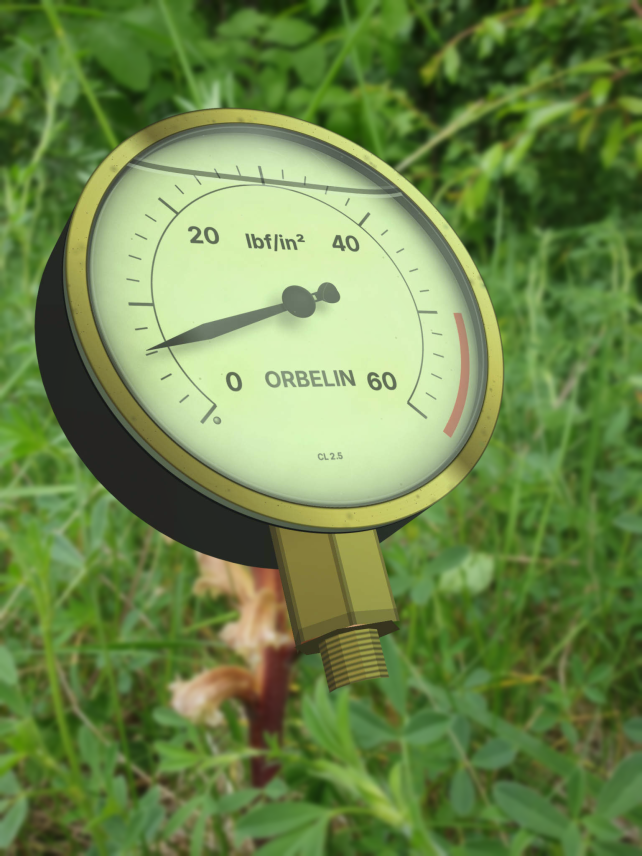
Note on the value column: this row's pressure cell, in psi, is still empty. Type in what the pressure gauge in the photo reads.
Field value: 6 psi
